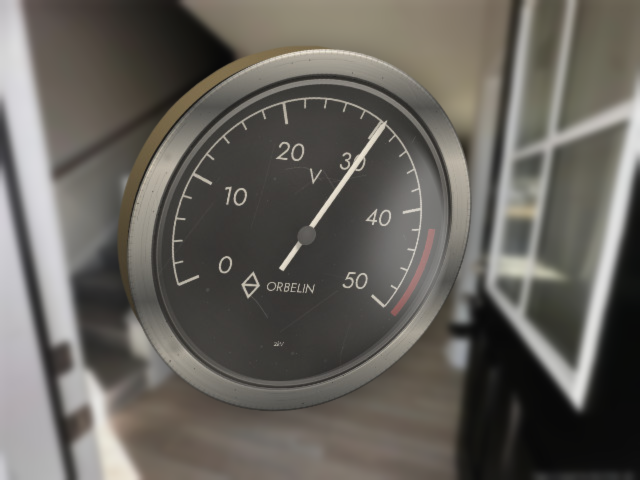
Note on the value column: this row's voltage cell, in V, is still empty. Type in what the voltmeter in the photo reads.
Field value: 30 V
